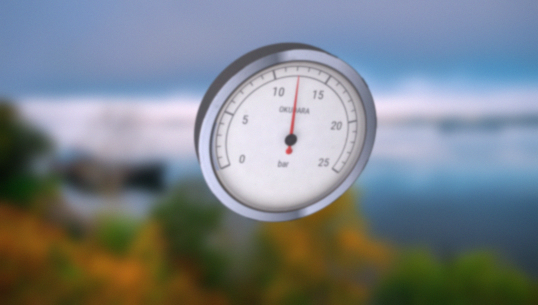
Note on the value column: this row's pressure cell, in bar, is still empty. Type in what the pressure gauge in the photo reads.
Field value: 12 bar
